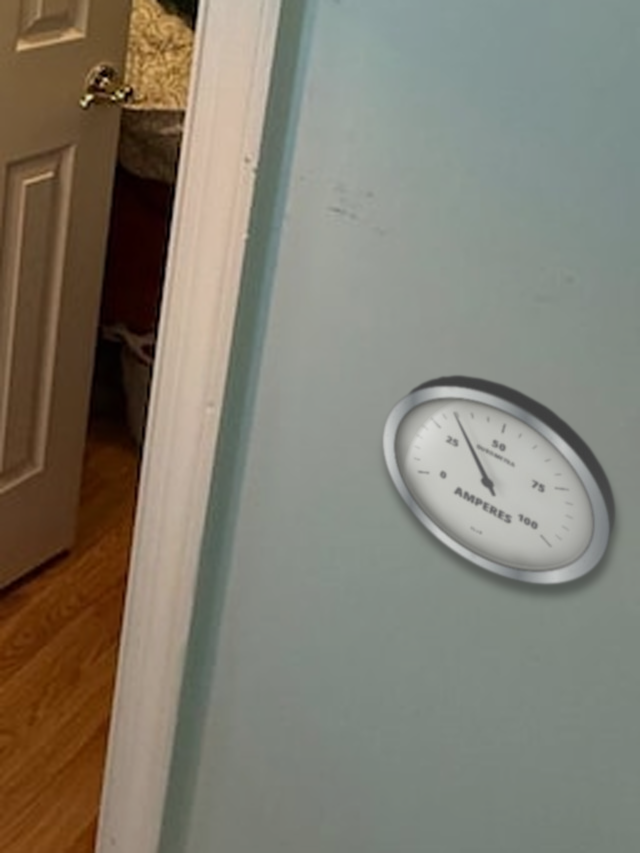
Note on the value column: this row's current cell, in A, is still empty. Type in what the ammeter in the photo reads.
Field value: 35 A
